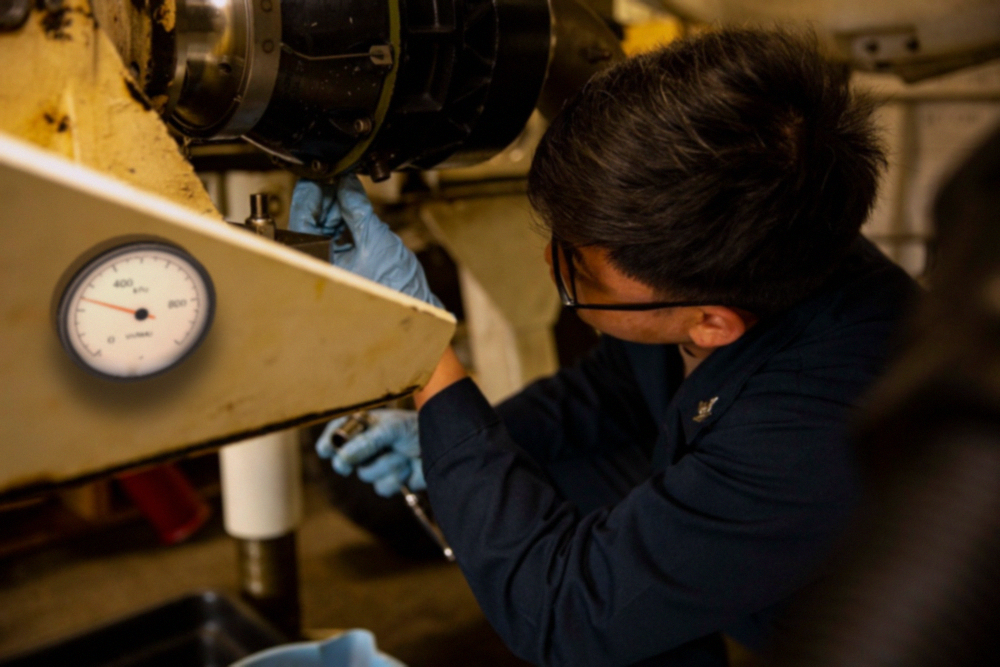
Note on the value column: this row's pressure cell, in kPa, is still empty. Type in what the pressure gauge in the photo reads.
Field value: 250 kPa
